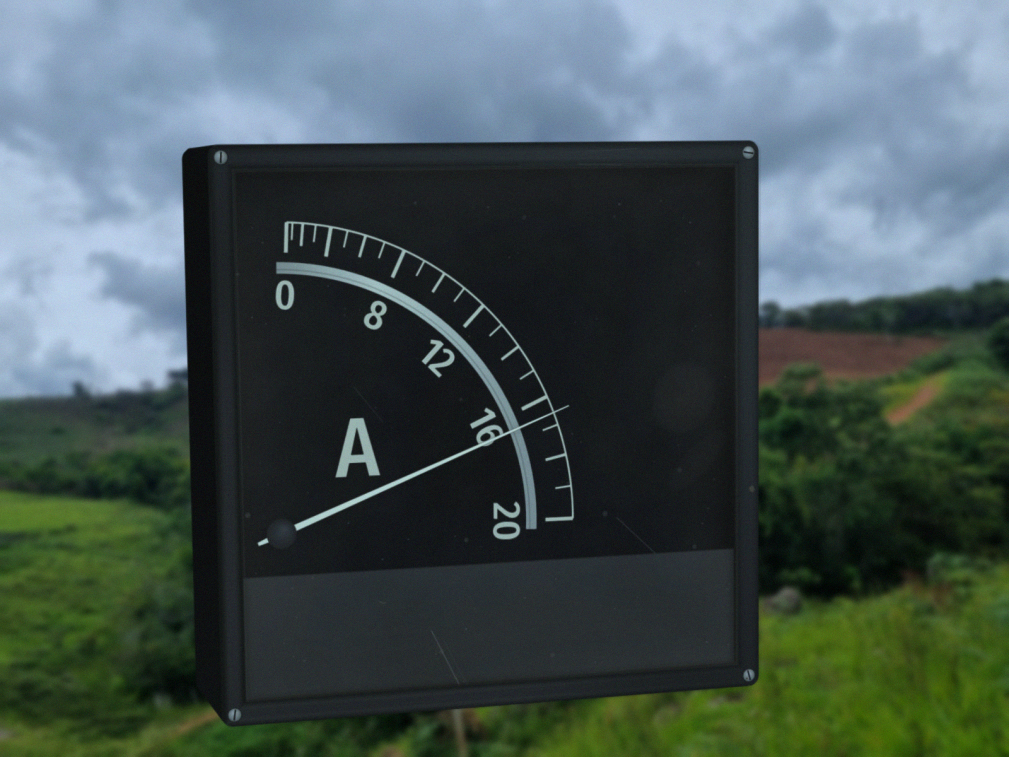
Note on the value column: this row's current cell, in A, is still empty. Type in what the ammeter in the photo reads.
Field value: 16.5 A
